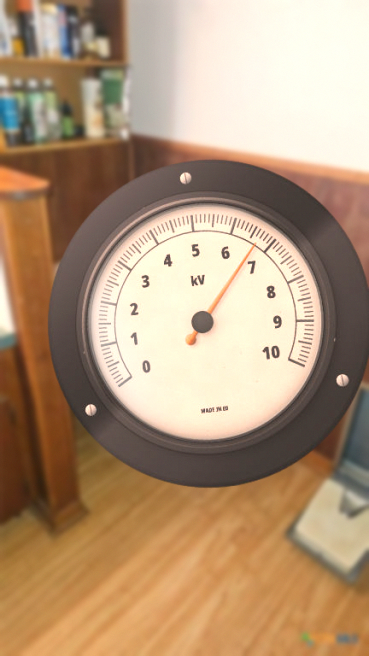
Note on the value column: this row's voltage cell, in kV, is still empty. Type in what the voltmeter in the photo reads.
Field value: 6.7 kV
